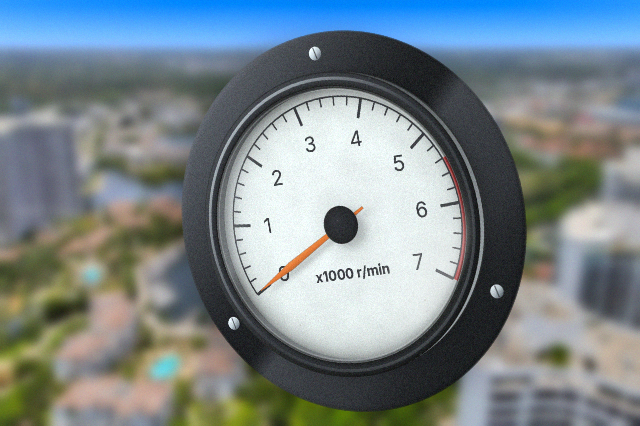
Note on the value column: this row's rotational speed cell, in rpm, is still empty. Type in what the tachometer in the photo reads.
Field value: 0 rpm
